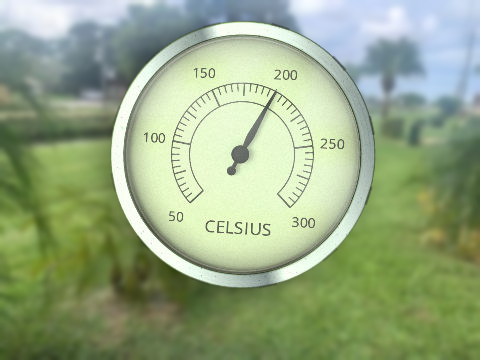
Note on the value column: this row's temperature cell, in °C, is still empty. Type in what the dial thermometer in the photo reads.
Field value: 200 °C
